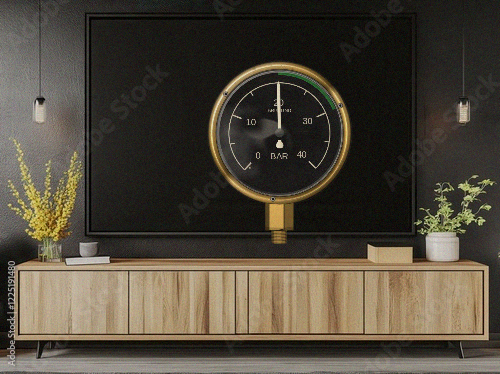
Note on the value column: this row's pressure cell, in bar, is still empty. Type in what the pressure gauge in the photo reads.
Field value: 20 bar
